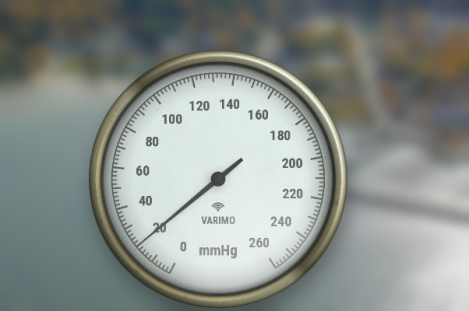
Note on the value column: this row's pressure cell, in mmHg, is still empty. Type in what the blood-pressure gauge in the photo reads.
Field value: 20 mmHg
